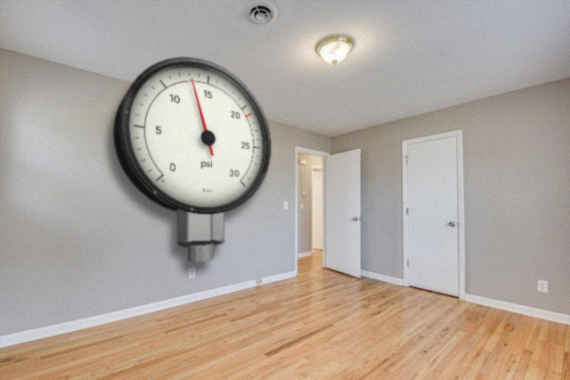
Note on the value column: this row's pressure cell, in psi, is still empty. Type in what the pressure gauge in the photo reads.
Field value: 13 psi
